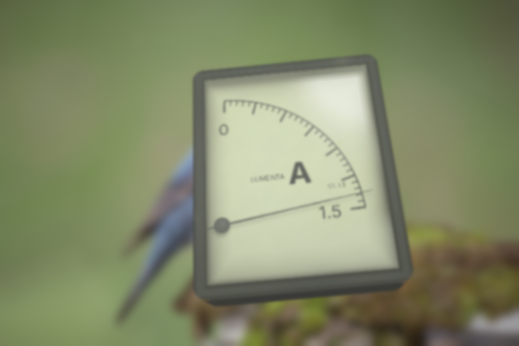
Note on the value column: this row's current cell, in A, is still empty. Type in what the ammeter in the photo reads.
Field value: 1.4 A
